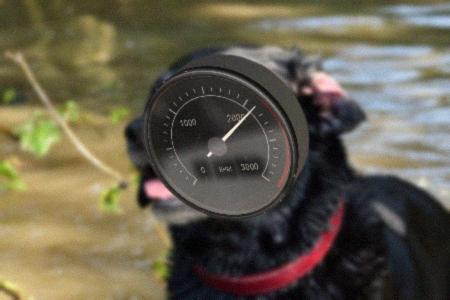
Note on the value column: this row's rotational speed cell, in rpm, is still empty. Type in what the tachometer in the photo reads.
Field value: 2100 rpm
